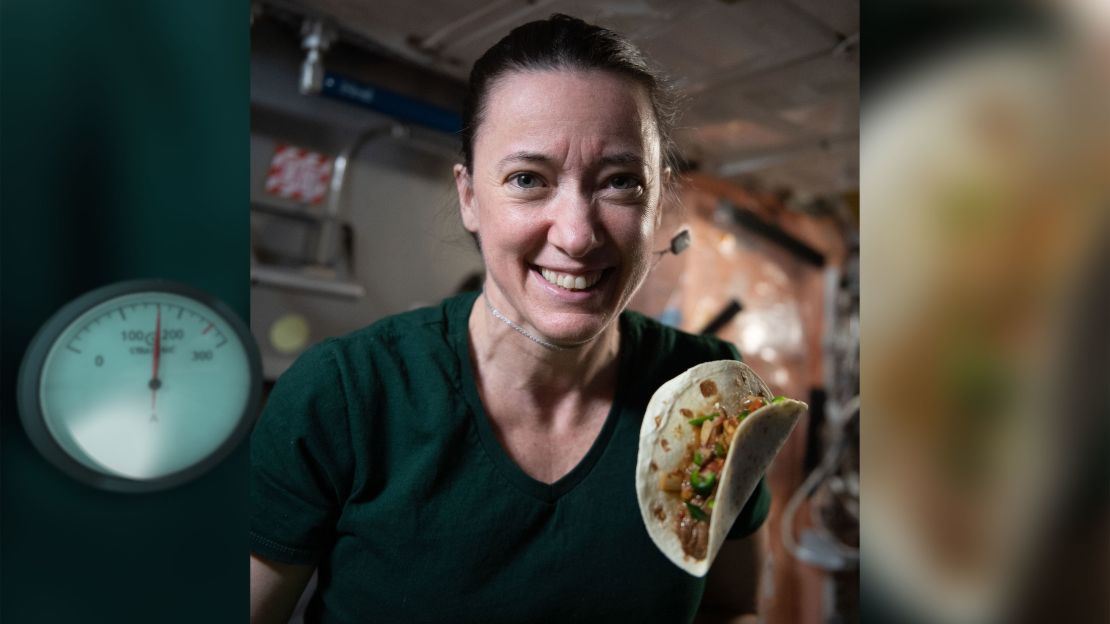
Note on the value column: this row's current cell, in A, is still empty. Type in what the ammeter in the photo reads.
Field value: 160 A
